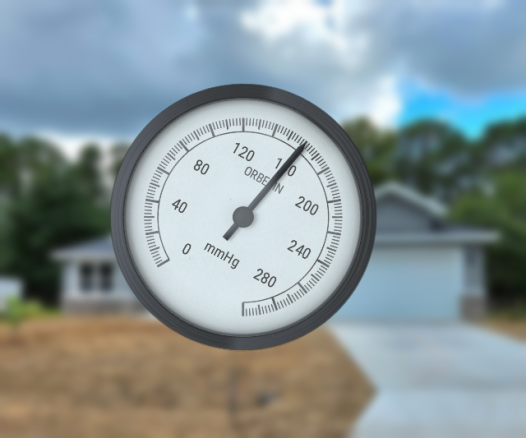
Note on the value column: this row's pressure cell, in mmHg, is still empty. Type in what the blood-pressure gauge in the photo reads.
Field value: 160 mmHg
